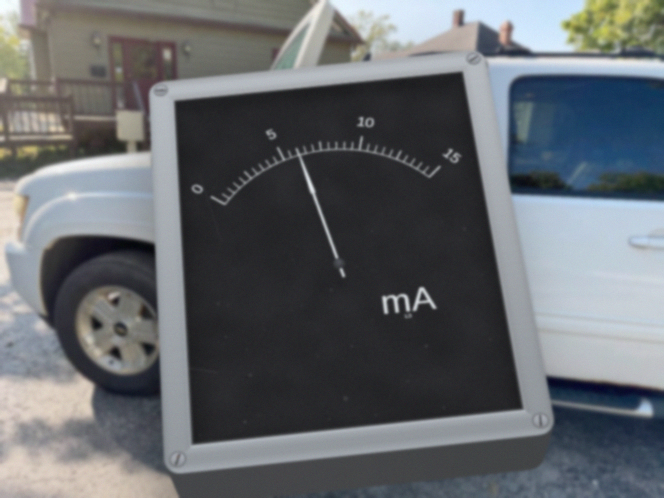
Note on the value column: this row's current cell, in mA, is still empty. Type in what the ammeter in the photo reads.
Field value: 6 mA
